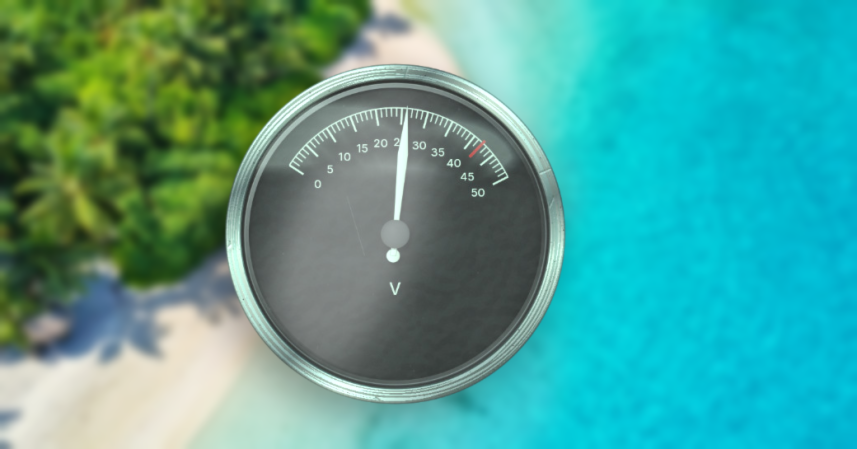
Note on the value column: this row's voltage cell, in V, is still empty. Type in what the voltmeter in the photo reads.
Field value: 26 V
